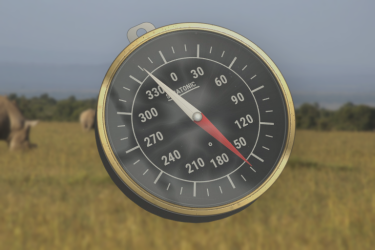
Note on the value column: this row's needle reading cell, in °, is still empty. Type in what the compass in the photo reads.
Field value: 160 °
